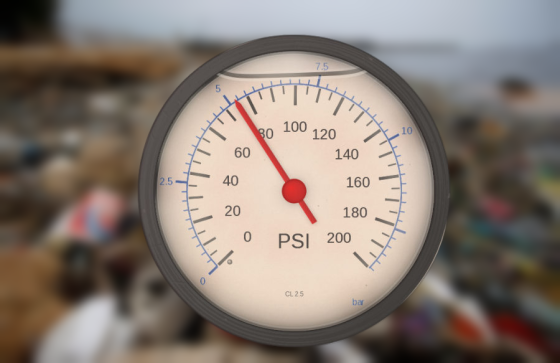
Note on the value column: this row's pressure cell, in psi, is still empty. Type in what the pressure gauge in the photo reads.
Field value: 75 psi
